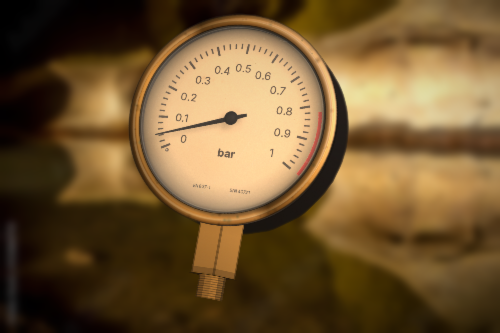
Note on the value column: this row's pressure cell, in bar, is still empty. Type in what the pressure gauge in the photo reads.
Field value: 0.04 bar
